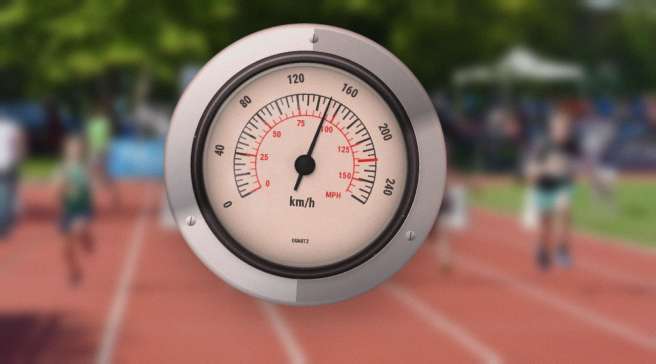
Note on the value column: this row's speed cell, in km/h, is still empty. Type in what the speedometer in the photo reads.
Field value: 150 km/h
